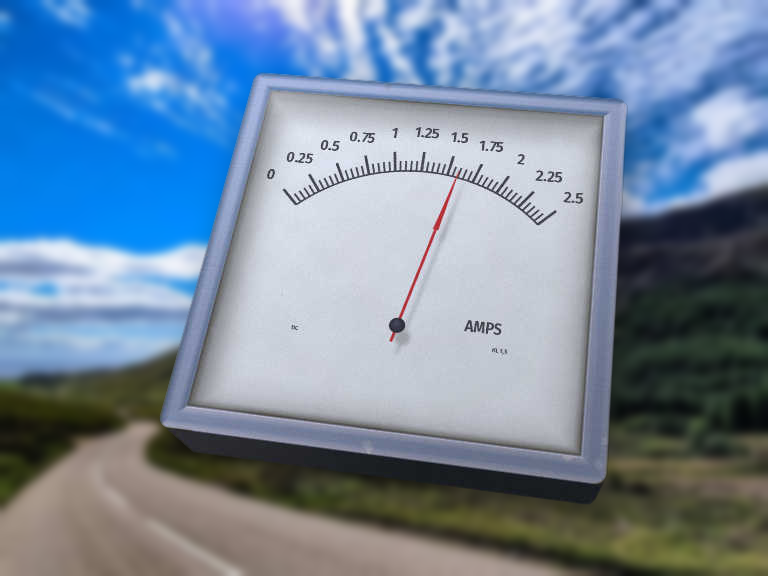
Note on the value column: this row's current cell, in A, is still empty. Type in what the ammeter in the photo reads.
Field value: 1.6 A
